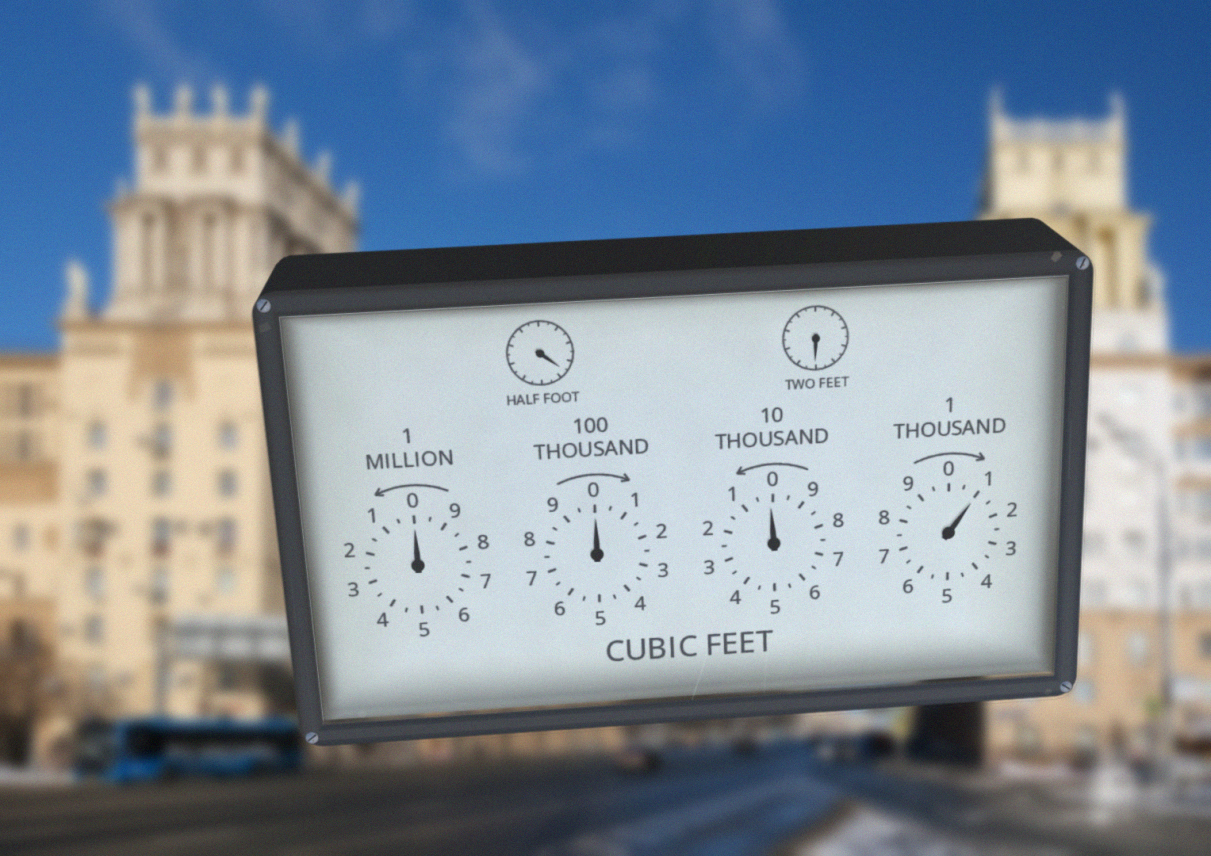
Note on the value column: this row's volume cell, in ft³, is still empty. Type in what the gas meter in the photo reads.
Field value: 100 ft³
